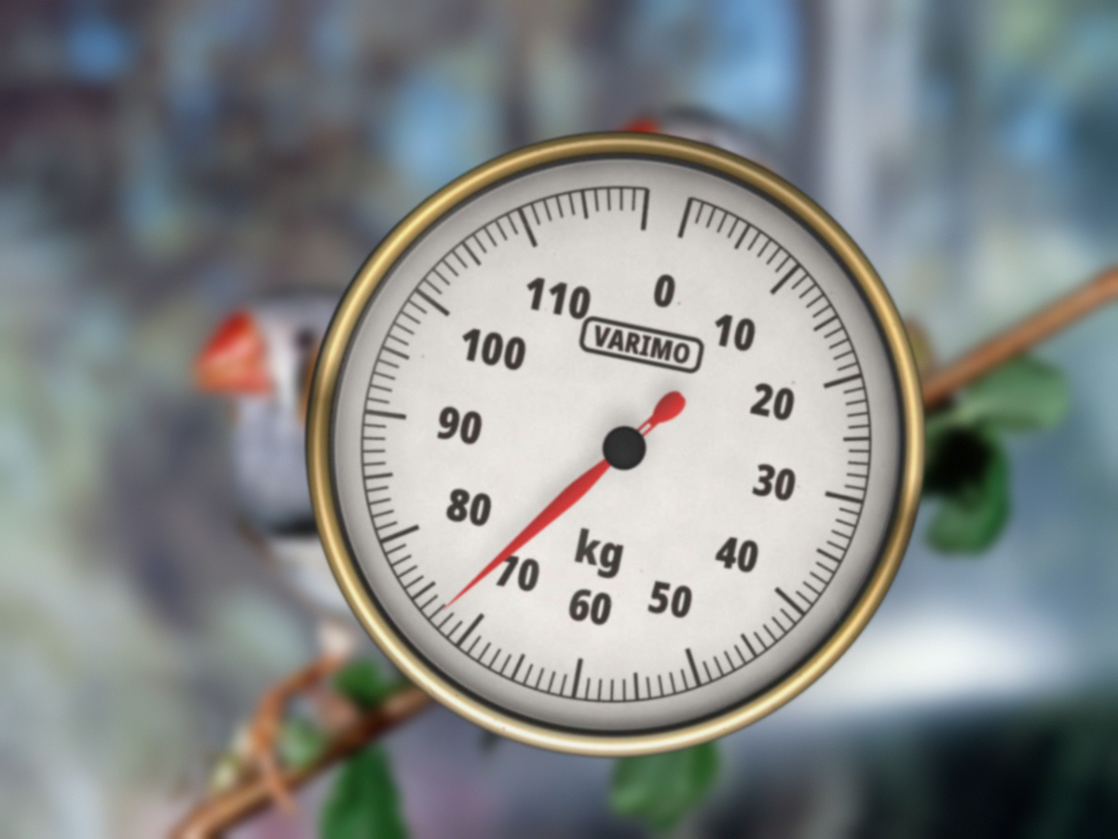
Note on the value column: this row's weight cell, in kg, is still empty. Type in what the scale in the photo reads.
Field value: 73 kg
